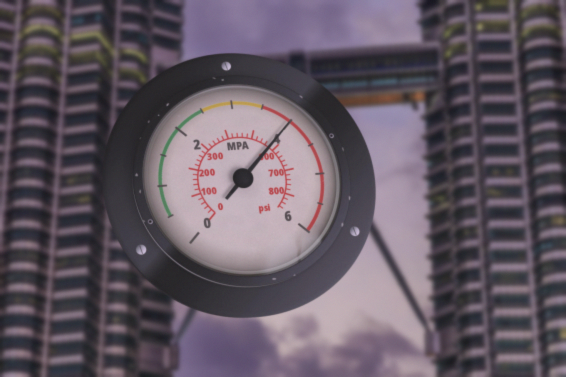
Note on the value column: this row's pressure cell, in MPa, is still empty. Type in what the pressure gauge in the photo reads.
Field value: 4 MPa
